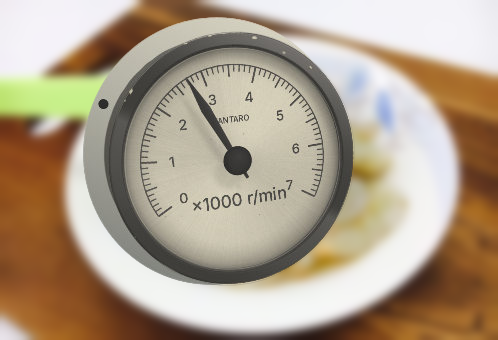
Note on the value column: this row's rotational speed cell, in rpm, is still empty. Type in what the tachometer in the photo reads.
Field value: 2700 rpm
